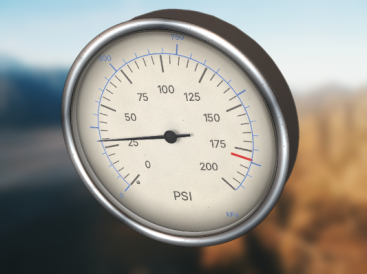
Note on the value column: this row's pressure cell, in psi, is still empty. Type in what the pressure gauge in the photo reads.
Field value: 30 psi
